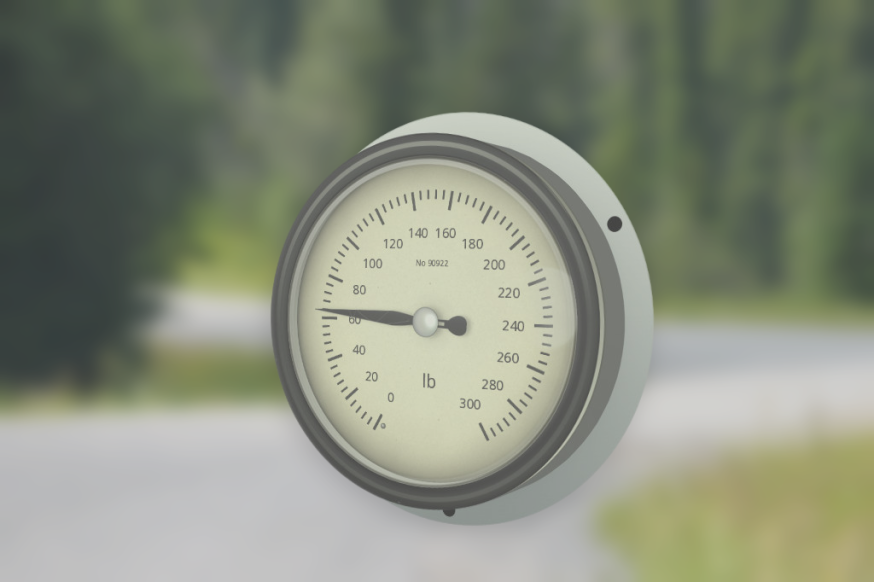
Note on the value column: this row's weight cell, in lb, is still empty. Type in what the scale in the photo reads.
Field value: 64 lb
